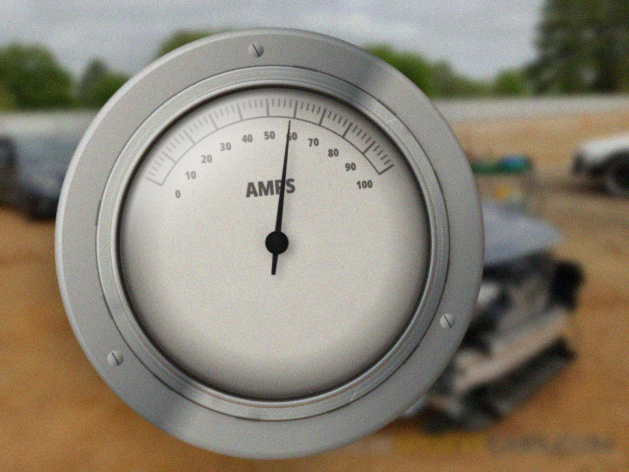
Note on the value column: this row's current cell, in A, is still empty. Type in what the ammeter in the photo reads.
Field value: 58 A
